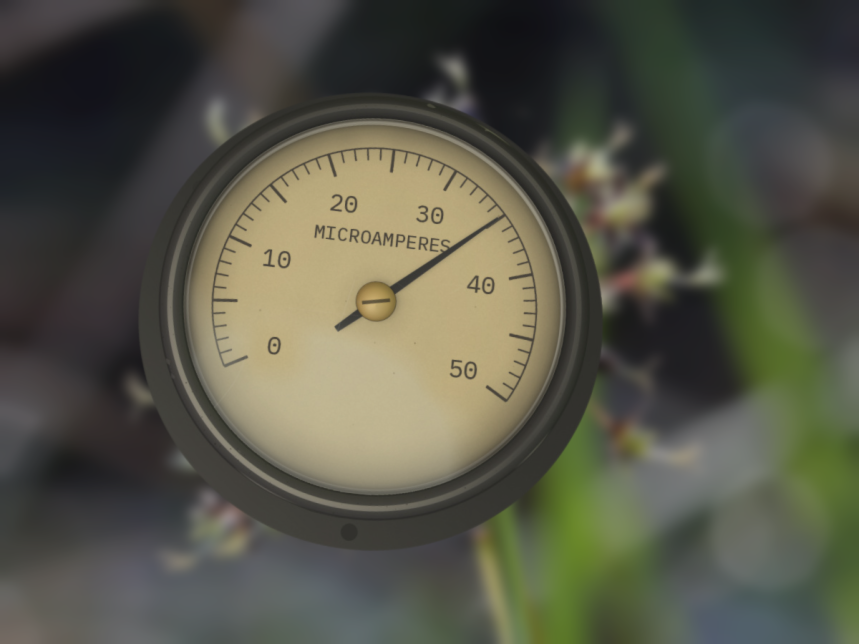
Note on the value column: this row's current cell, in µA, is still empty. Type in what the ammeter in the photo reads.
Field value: 35 µA
